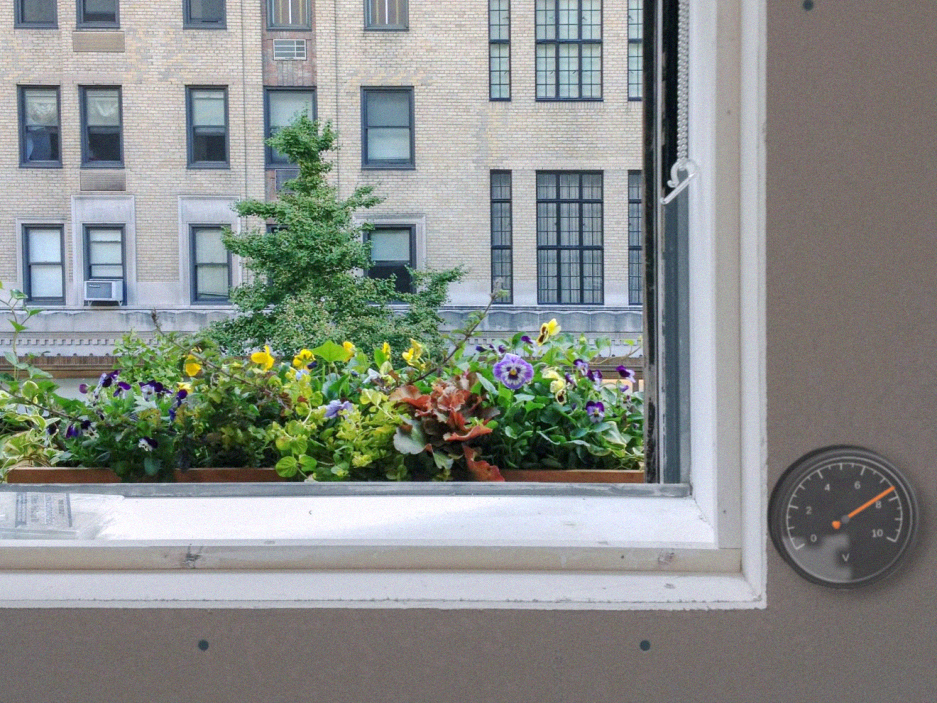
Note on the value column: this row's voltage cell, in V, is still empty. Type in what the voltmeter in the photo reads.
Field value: 7.5 V
